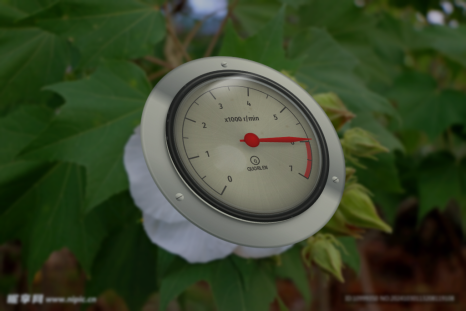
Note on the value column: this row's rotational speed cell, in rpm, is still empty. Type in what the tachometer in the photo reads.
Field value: 6000 rpm
